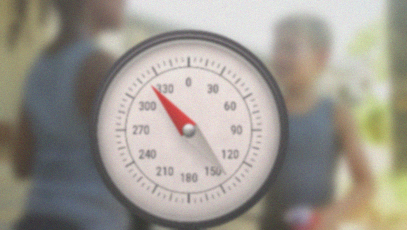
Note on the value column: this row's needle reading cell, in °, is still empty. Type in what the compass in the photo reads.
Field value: 320 °
